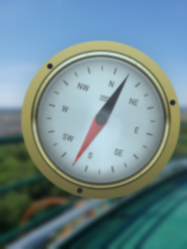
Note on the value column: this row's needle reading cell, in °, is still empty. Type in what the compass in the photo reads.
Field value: 195 °
